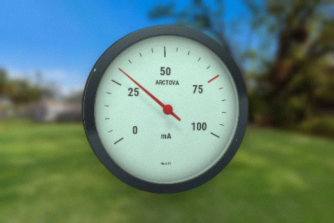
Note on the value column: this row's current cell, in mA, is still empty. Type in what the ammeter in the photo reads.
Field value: 30 mA
